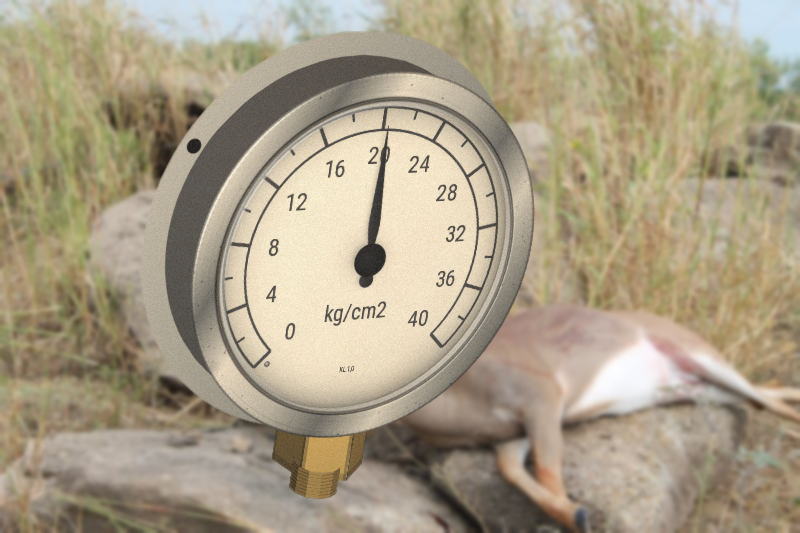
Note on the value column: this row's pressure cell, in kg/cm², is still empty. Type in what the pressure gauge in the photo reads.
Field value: 20 kg/cm²
